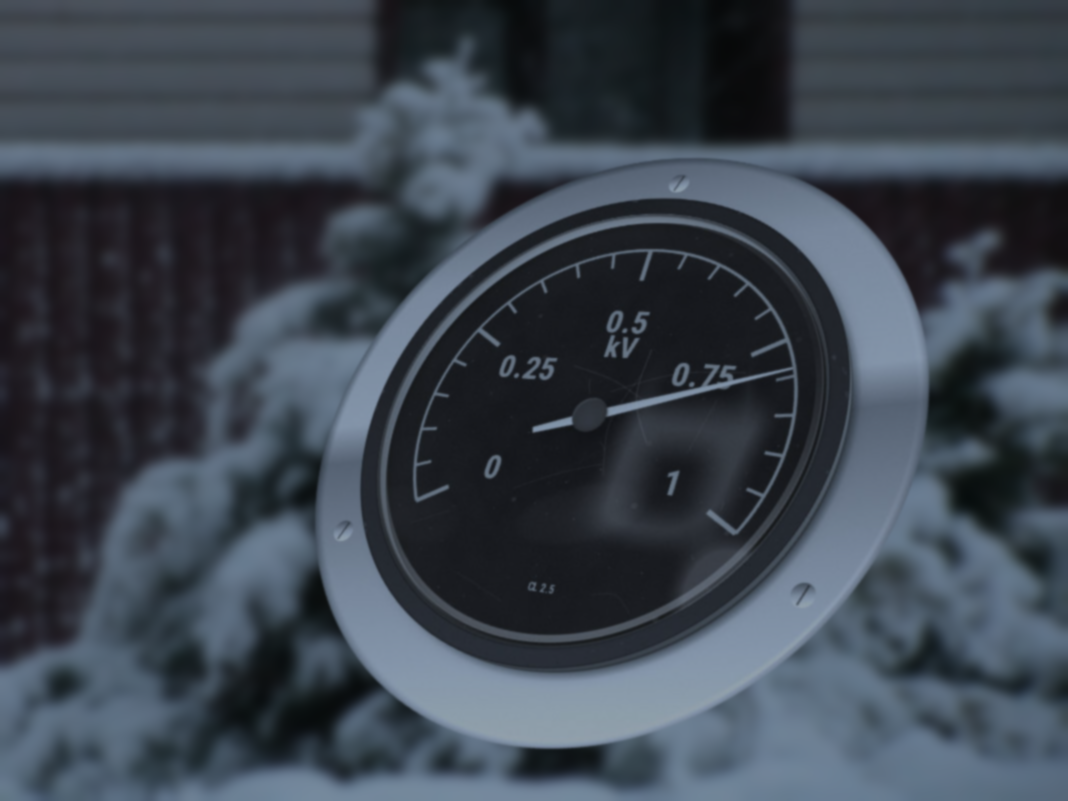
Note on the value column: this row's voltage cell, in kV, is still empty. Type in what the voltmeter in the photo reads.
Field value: 0.8 kV
